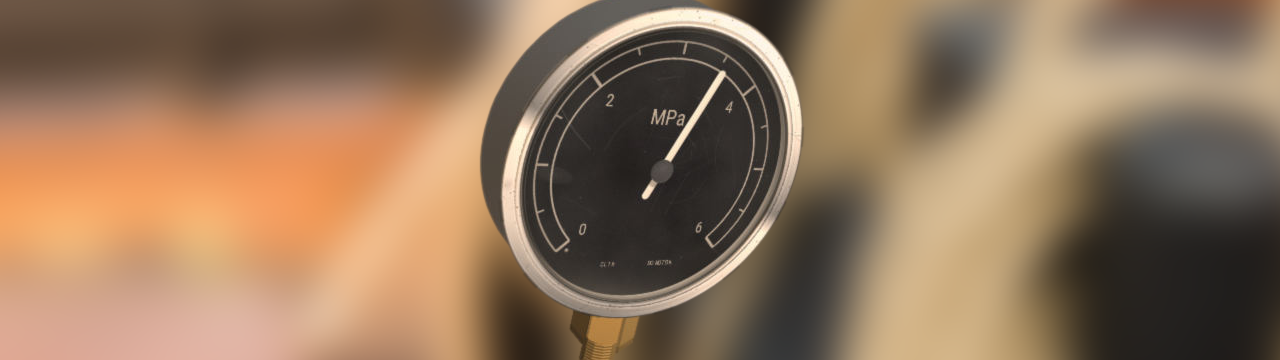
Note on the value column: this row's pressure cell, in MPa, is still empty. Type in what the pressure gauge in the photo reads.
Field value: 3.5 MPa
